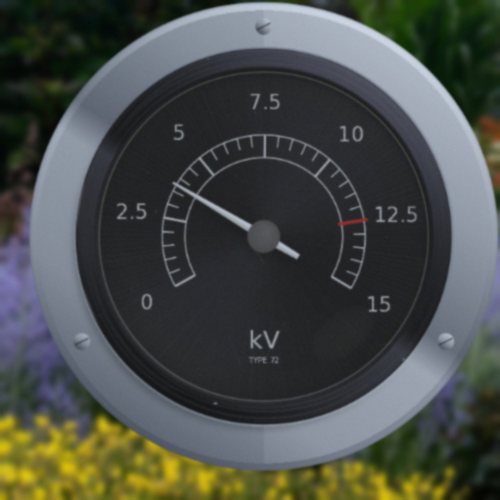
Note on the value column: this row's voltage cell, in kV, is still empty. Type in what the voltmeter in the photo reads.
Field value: 3.75 kV
